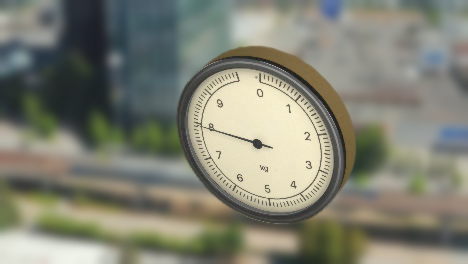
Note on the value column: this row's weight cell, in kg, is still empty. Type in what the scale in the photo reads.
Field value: 8 kg
